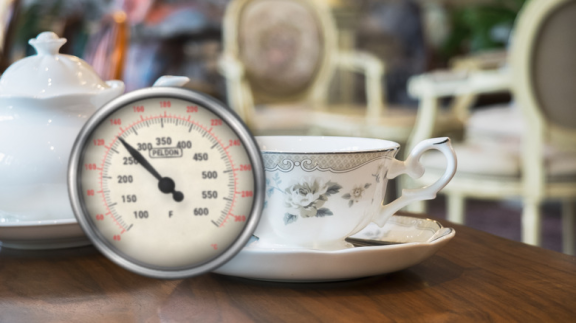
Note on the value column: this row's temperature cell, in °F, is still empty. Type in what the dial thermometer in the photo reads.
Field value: 275 °F
